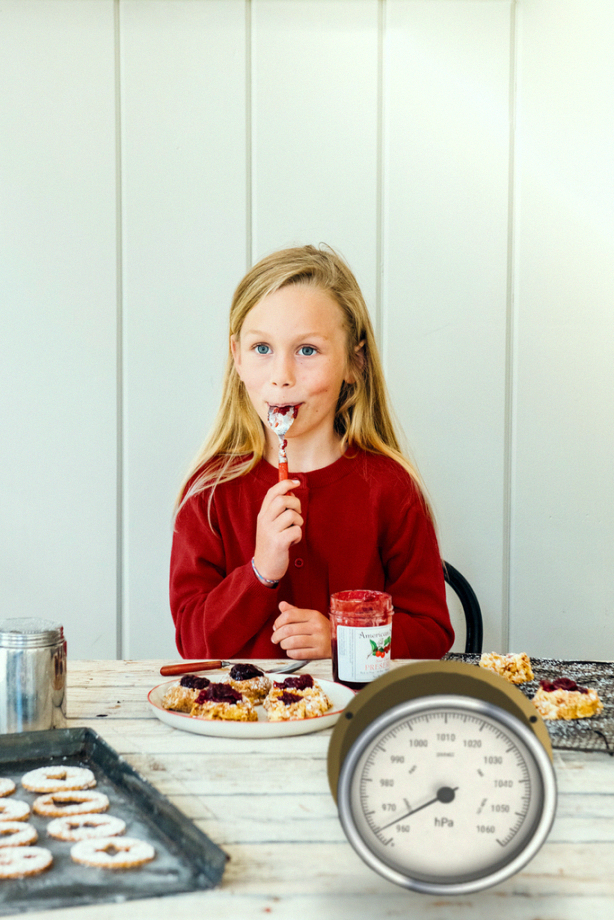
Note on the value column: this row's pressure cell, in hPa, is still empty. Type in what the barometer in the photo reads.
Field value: 965 hPa
